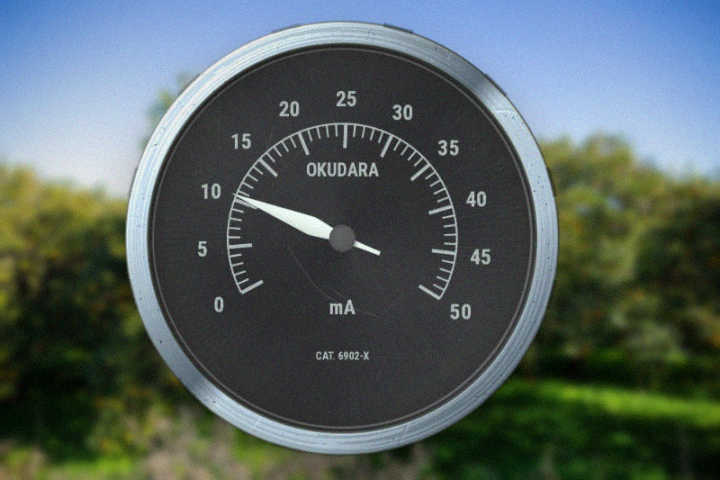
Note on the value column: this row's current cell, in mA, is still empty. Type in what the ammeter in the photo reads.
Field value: 10.5 mA
